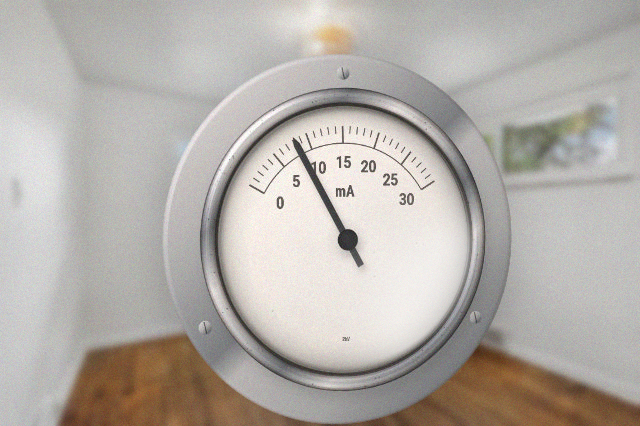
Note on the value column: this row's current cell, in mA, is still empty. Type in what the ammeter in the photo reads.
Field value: 8 mA
